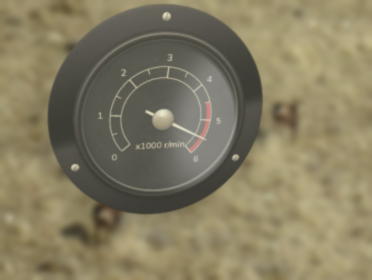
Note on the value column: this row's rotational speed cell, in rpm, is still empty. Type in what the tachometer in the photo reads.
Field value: 5500 rpm
